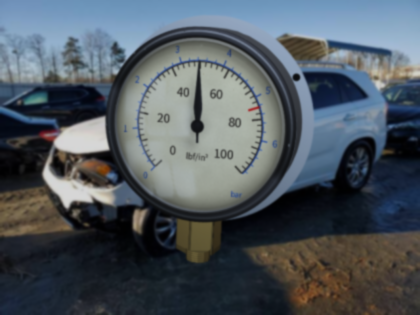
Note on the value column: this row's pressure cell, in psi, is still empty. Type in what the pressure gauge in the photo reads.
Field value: 50 psi
